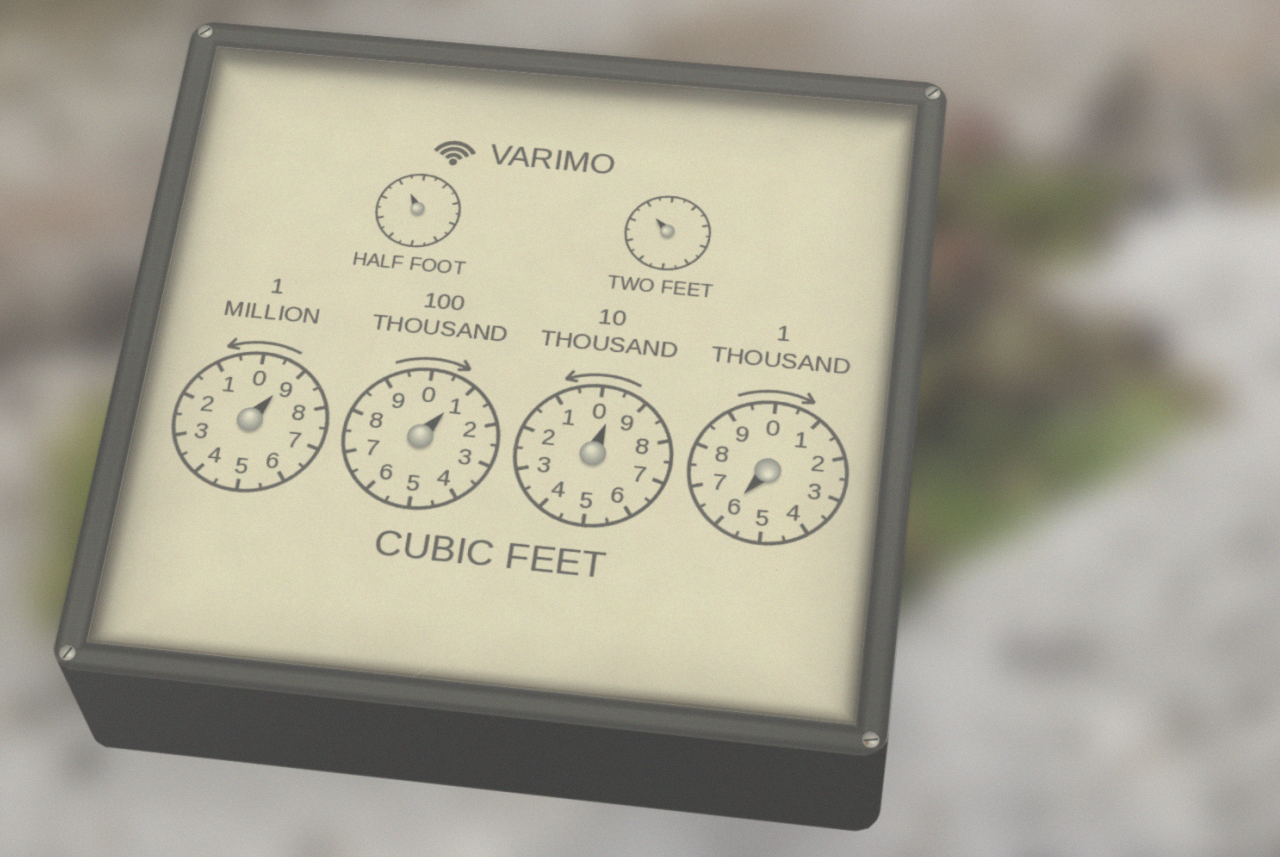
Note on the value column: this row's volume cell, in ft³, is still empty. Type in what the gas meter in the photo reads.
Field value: 909600 ft³
